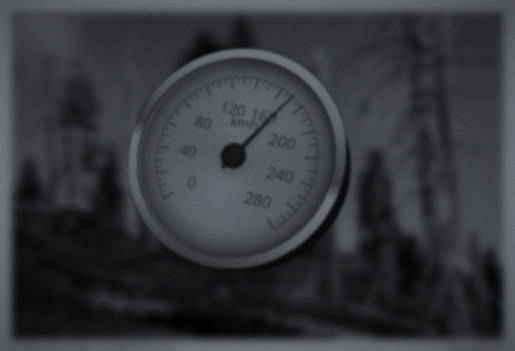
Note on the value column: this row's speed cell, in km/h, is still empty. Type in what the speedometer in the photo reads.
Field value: 170 km/h
